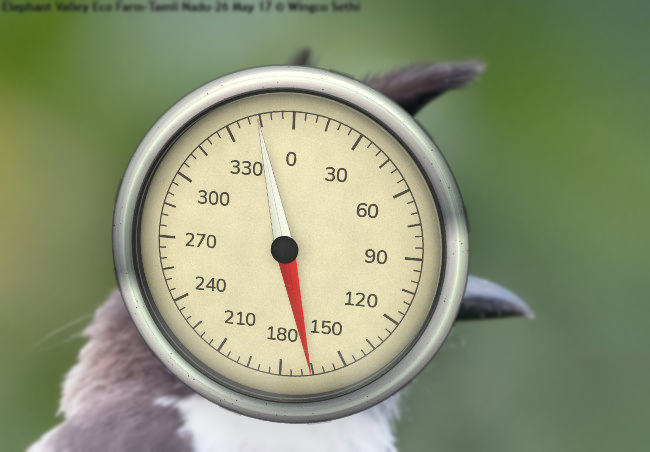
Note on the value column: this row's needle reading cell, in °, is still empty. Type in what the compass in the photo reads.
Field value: 165 °
